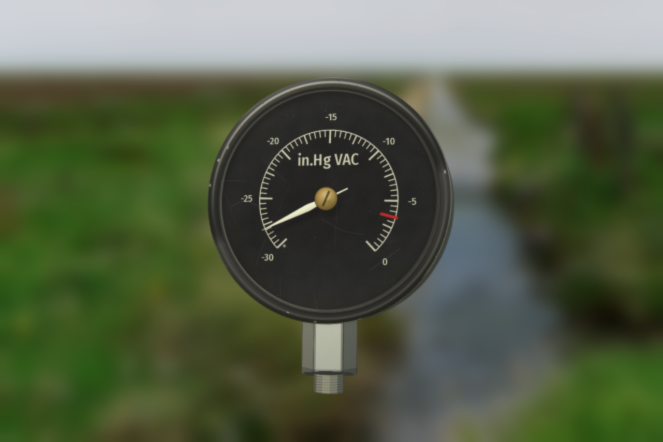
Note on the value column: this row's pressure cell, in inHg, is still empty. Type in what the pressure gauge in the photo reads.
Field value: -28 inHg
